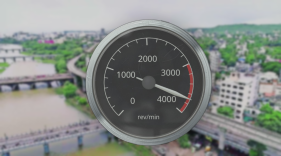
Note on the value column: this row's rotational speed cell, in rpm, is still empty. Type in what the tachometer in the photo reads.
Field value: 3700 rpm
